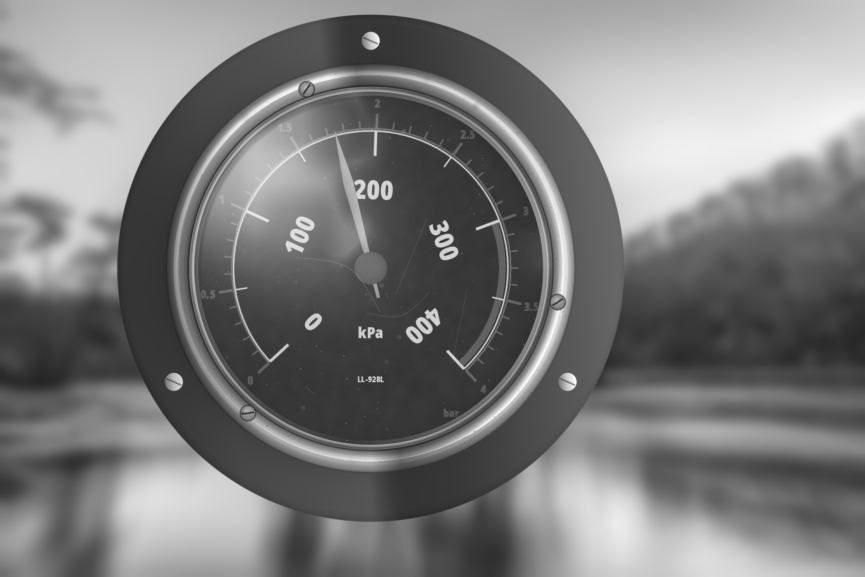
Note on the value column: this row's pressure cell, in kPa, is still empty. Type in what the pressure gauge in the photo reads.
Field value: 175 kPa
